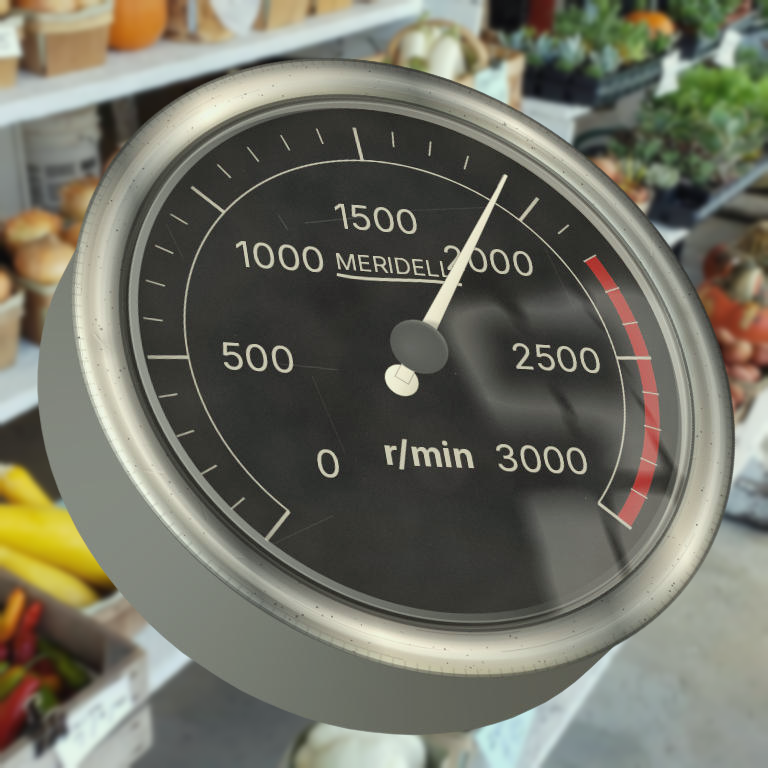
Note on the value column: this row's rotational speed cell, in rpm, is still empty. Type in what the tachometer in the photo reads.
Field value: 1900 rpm
